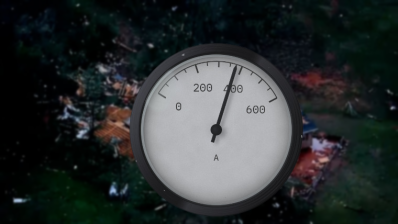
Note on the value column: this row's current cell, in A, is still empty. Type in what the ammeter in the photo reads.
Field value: 375 A
